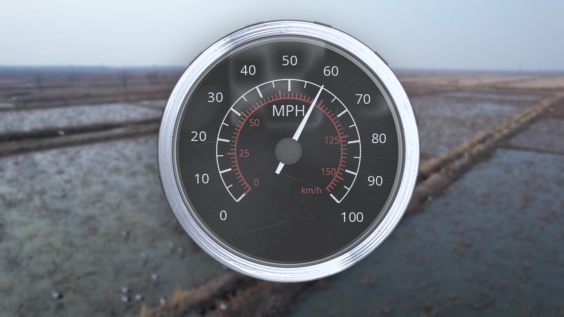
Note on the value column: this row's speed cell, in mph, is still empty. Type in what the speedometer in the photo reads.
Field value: 60 mph
